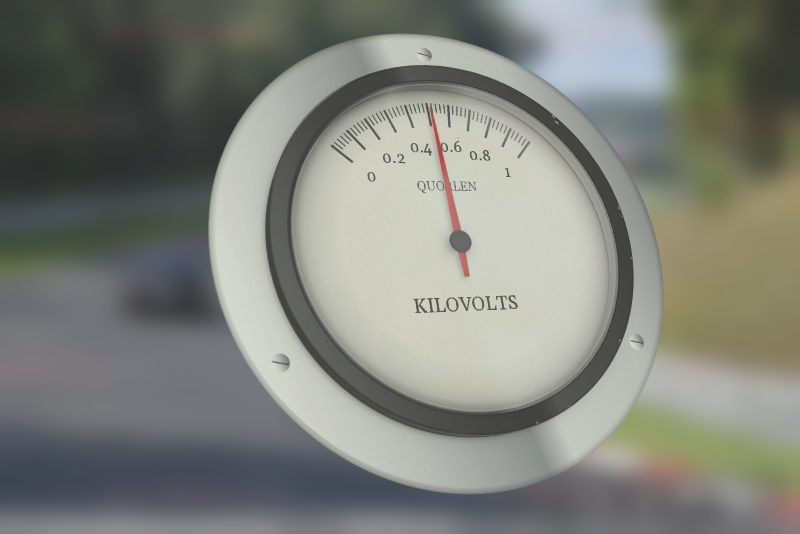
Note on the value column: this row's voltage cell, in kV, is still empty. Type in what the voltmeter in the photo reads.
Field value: 0.5 kV
